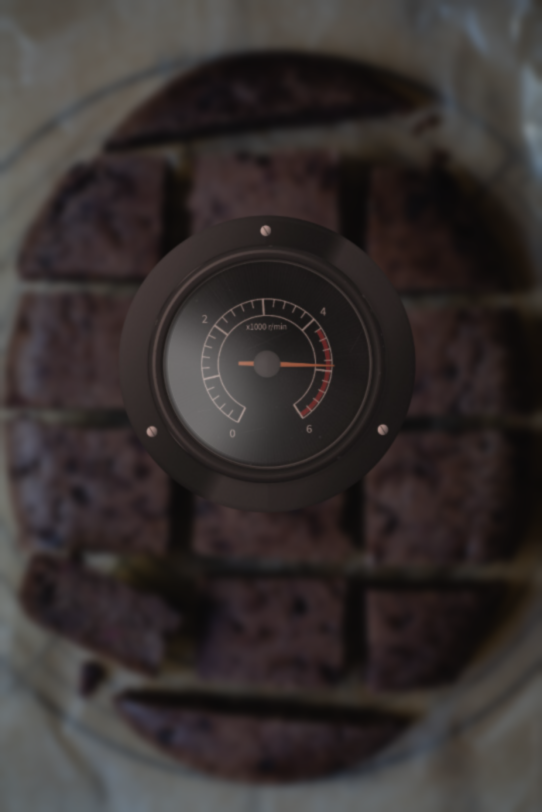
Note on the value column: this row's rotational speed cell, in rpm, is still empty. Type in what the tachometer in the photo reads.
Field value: 4900 rpm
